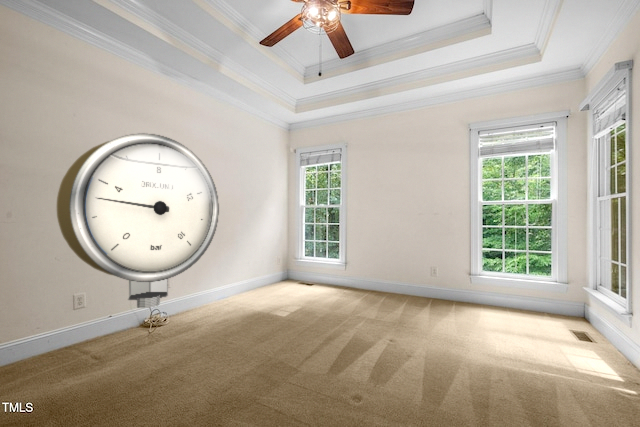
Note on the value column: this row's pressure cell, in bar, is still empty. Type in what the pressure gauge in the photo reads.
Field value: 3 bar
